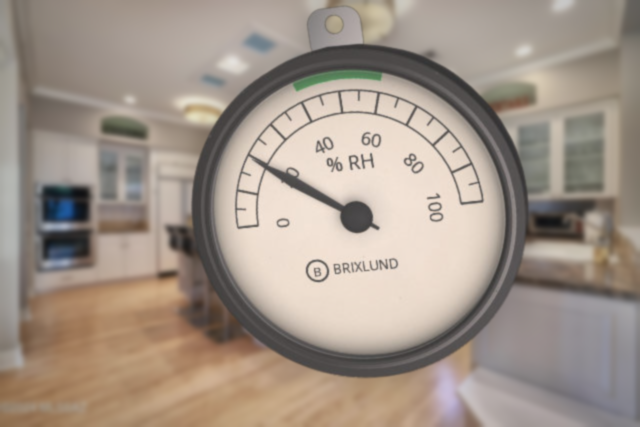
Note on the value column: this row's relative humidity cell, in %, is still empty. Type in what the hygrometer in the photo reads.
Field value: 20 %
